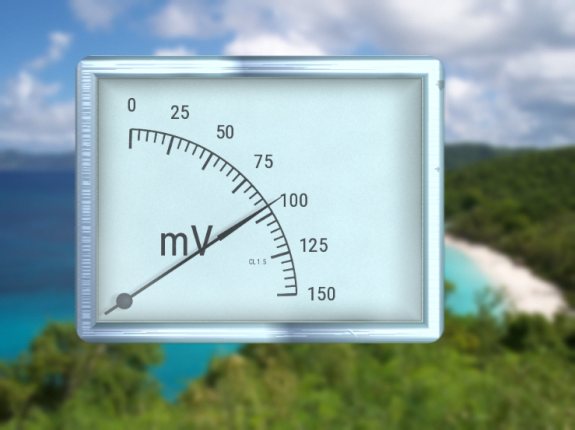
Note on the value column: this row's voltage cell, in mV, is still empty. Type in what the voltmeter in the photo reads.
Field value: 95 mV
